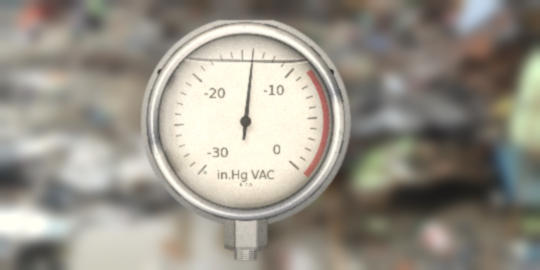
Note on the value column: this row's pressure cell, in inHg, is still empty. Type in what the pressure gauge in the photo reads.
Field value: -14 inHg
